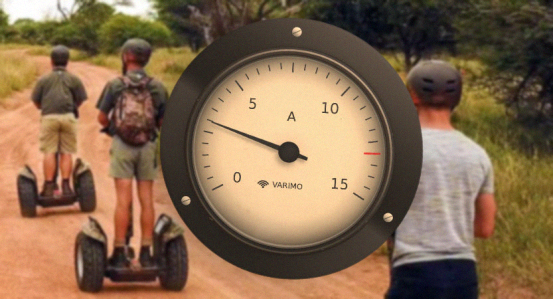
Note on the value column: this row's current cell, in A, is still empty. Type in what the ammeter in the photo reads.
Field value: 3 A
